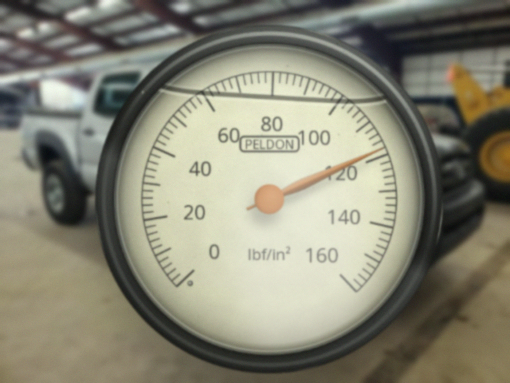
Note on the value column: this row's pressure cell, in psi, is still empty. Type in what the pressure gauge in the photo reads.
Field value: 118 psi
